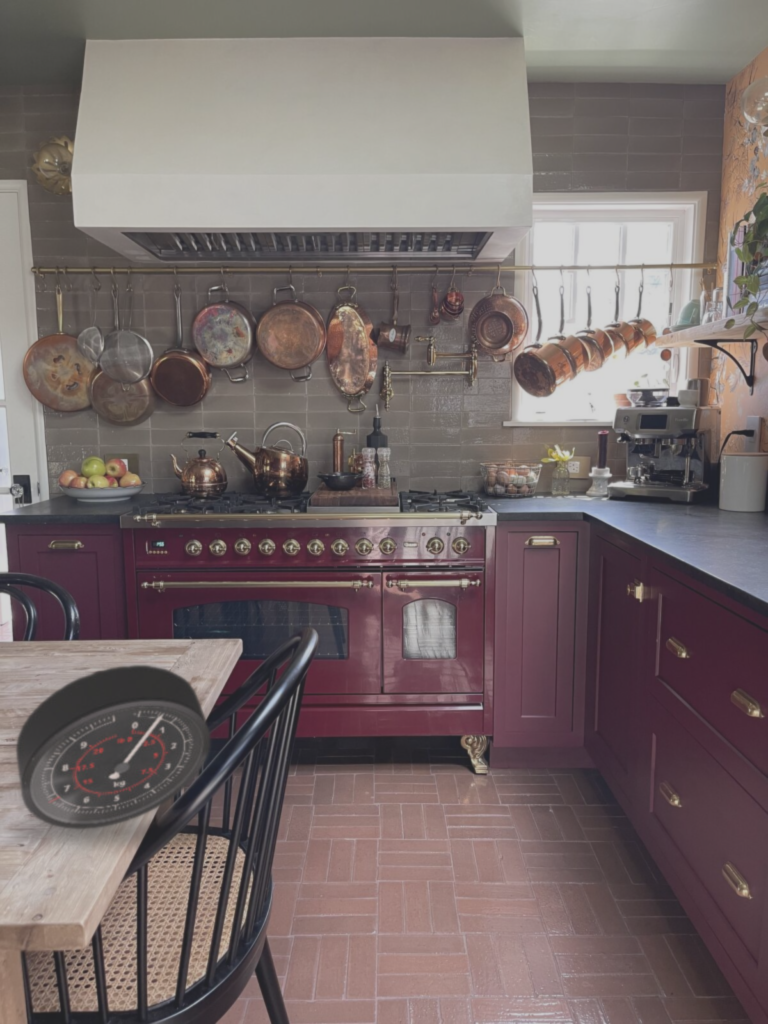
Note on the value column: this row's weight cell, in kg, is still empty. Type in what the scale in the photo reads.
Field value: 0.5 kg
